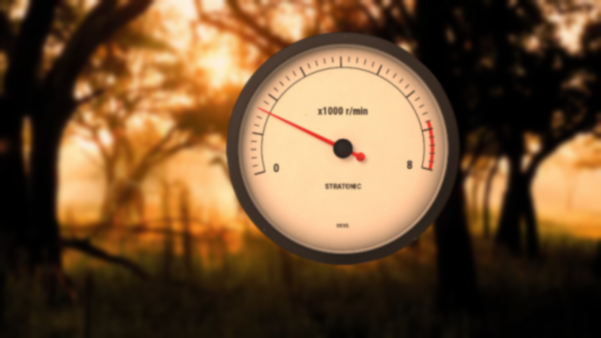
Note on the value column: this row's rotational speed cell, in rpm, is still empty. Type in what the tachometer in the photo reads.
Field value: 1600 rpm
